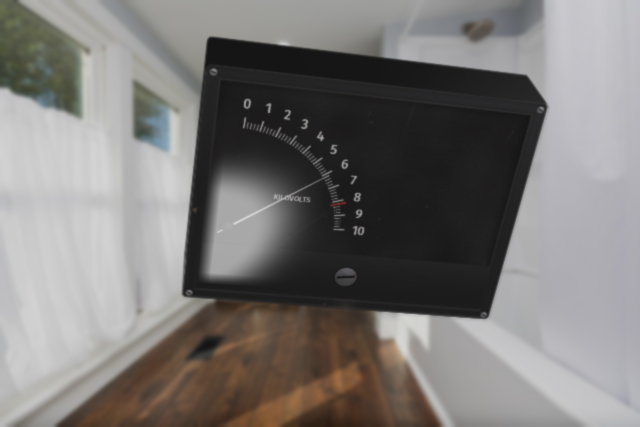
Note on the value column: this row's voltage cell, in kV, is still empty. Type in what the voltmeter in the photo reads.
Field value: 6 kV
